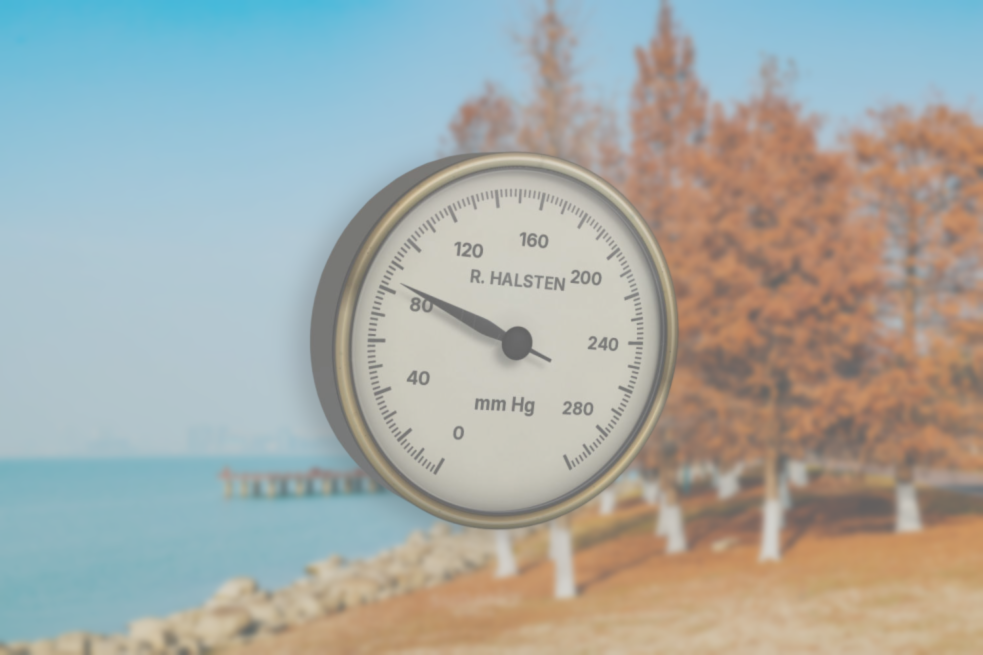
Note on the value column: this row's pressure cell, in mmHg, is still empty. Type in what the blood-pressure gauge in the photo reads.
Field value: 84 mmHg
